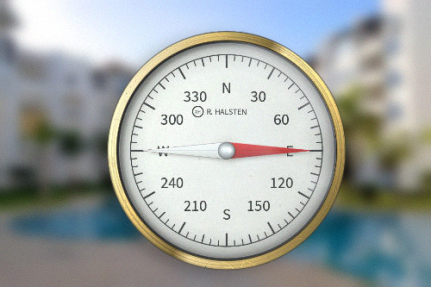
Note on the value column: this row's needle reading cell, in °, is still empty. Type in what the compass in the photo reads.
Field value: 90 °
